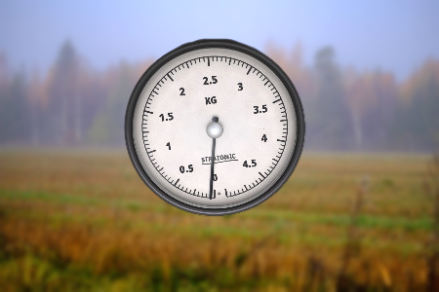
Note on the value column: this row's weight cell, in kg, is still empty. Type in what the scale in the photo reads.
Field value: 0.05 kg
